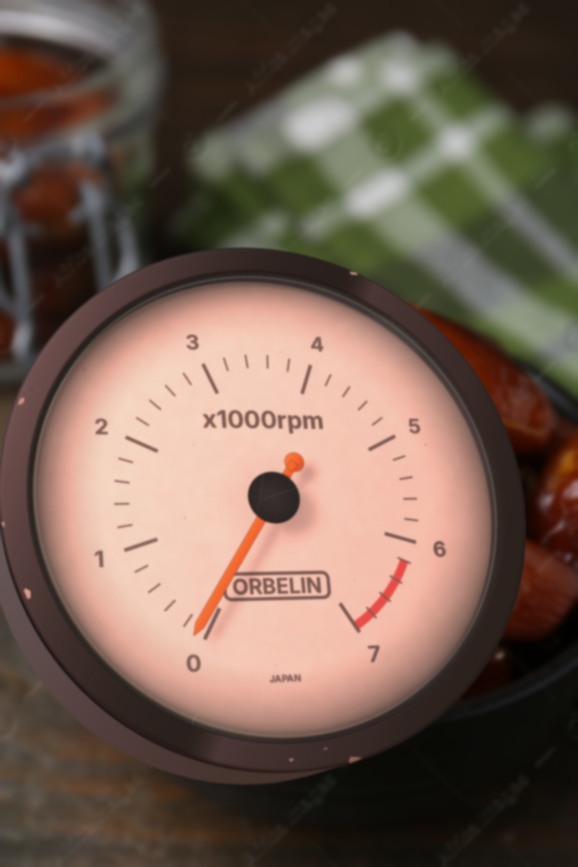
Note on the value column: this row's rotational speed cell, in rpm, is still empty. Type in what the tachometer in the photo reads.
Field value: 100 rpm
